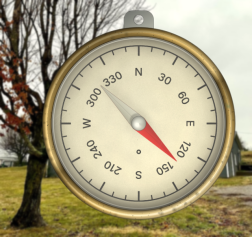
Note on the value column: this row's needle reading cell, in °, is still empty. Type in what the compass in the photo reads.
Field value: 135 °
